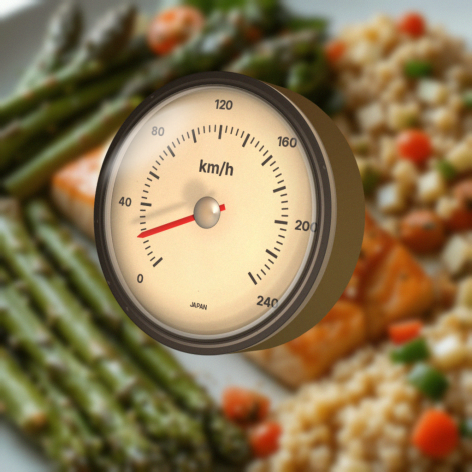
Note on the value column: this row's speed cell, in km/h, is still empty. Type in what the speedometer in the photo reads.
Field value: 20 km/h
